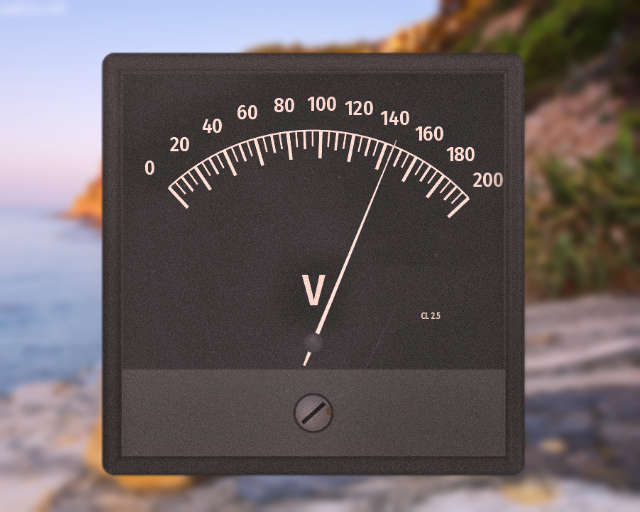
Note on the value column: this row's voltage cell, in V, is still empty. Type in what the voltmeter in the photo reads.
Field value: 145 V
